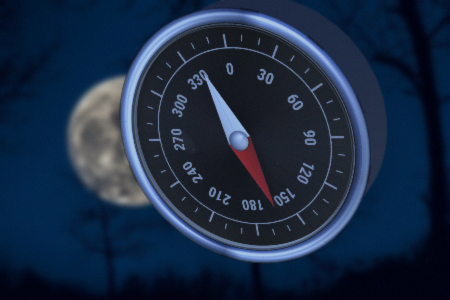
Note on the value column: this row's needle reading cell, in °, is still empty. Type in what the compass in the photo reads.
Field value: 160 °
